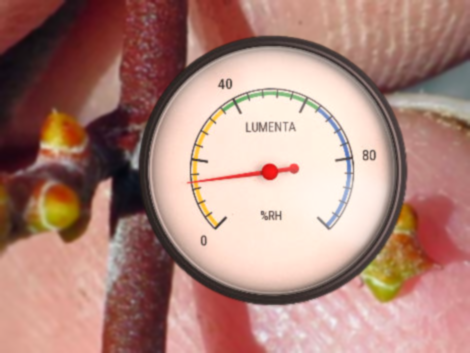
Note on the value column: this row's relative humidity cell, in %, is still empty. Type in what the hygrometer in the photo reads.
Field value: 14 %
